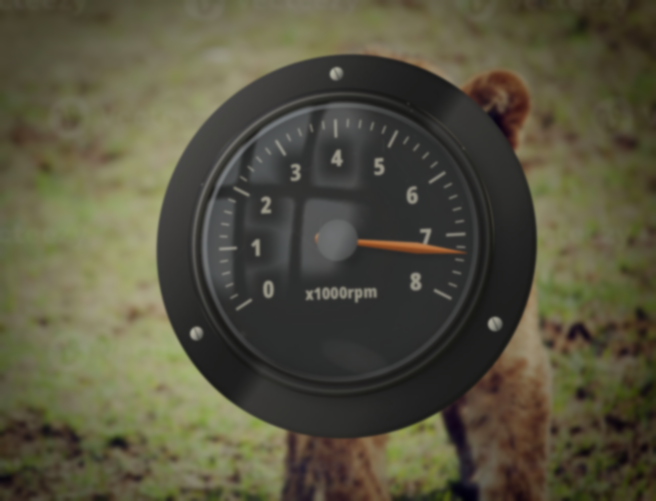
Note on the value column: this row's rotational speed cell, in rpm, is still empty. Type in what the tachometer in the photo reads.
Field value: 7300 rpm
